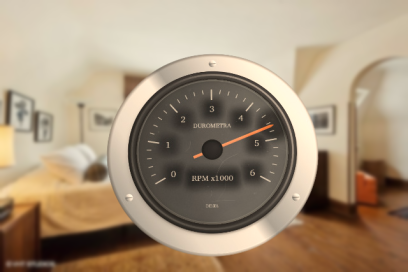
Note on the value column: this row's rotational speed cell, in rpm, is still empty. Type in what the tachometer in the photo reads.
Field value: 4700 rpm
